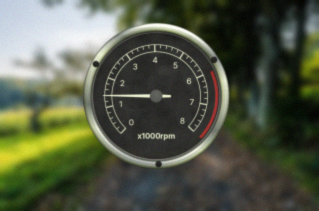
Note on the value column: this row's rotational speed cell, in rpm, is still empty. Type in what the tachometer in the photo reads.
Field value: 1400 rpm
